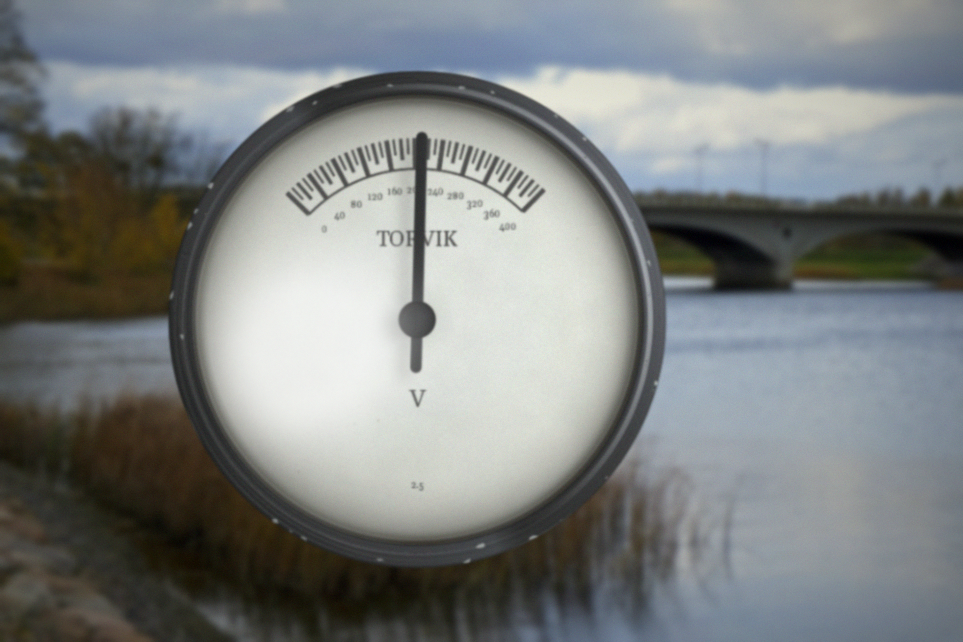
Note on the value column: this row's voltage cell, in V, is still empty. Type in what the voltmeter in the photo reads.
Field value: 210 V
